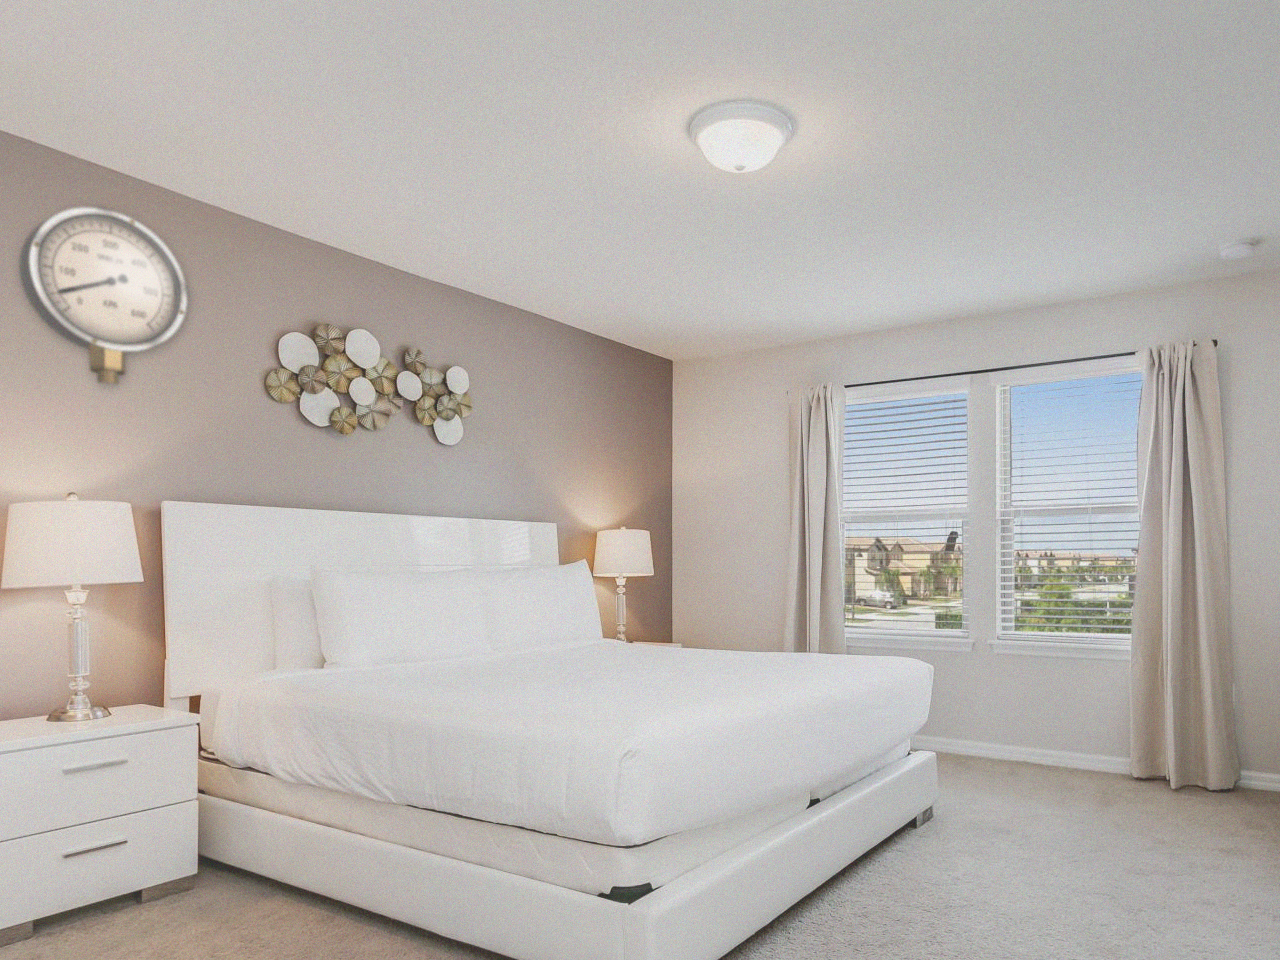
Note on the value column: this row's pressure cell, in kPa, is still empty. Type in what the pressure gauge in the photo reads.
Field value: 40 kPa
